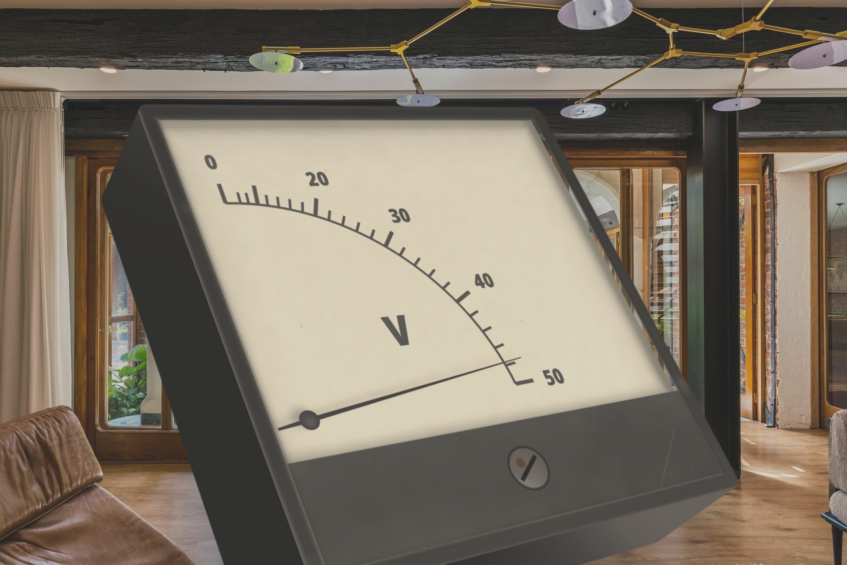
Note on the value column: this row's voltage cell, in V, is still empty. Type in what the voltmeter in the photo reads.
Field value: 48 V
